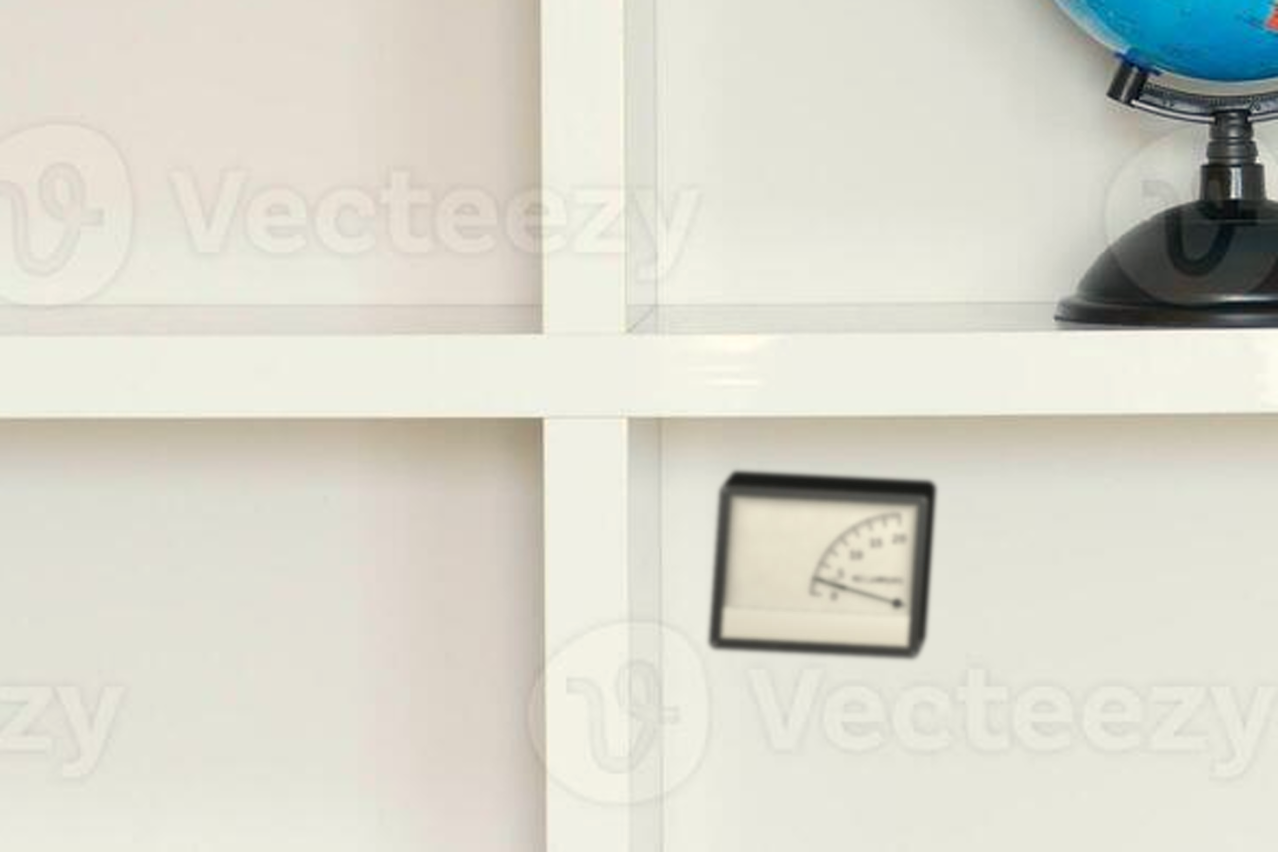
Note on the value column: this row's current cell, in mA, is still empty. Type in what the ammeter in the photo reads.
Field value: 2.5 mA
